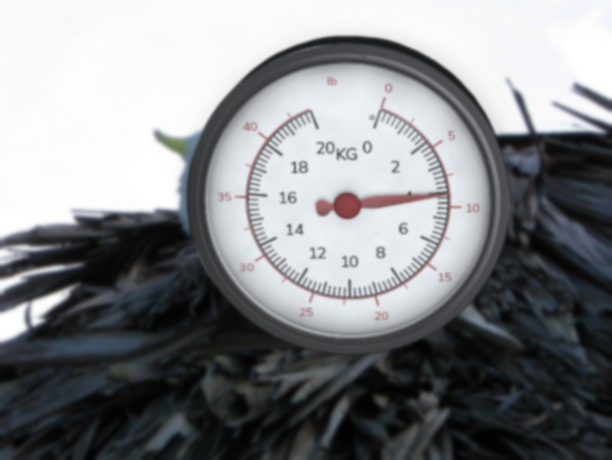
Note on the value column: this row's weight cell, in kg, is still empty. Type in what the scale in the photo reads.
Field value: 4 kg
